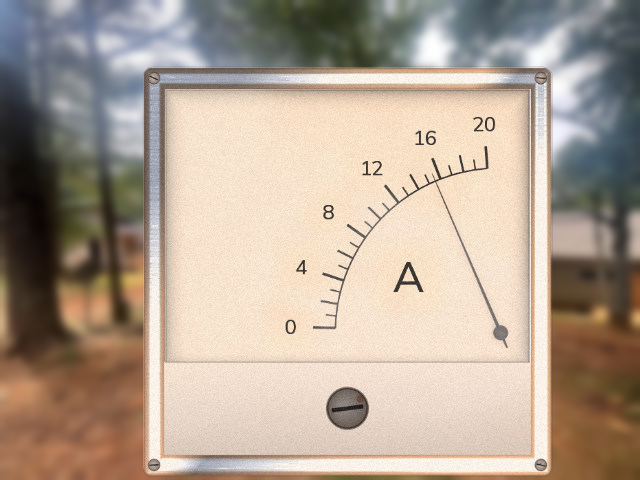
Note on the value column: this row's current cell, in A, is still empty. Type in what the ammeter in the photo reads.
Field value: 15.5 A
